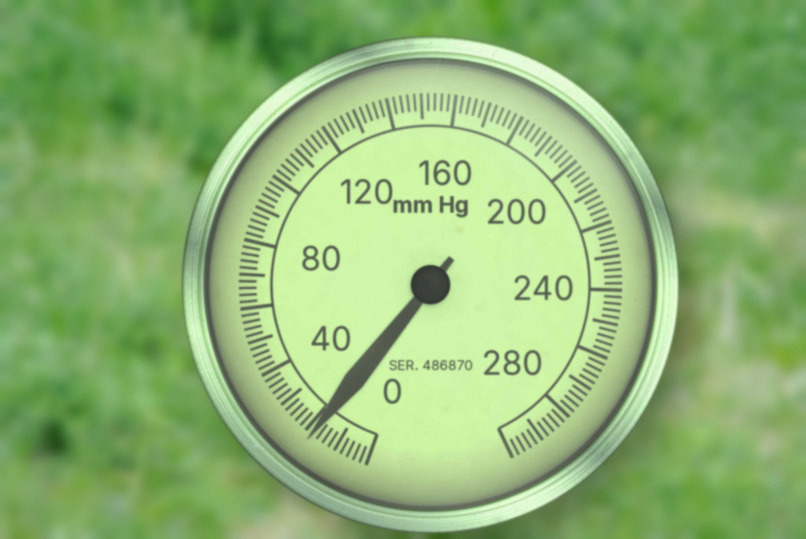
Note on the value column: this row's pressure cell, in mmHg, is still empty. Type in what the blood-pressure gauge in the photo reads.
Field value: 18 mmHg
